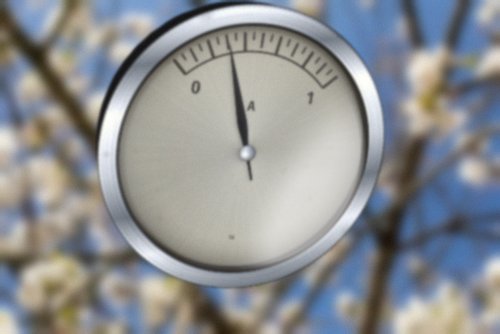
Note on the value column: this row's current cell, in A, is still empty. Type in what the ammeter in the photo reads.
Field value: 0.3 A
